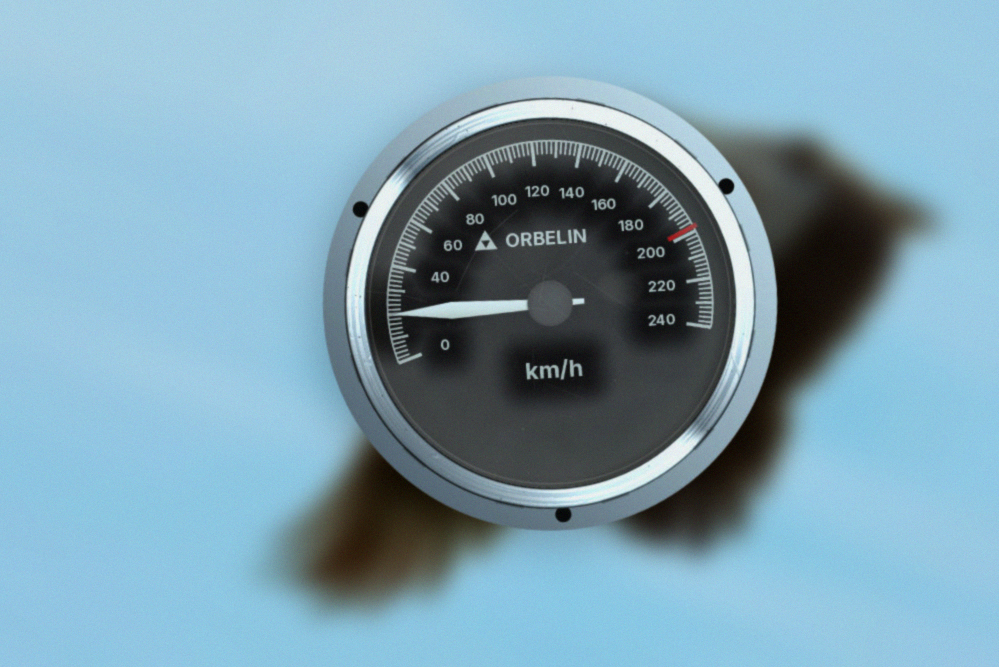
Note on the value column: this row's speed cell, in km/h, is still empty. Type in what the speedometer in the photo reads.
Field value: 20 km/h
